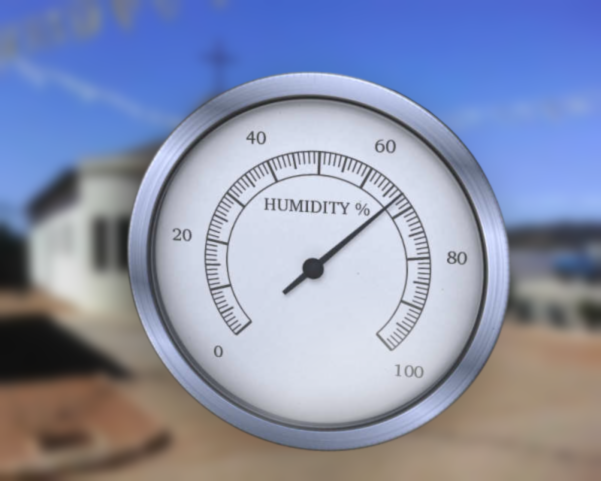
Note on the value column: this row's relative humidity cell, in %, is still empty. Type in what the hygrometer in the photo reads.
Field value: 67 %
